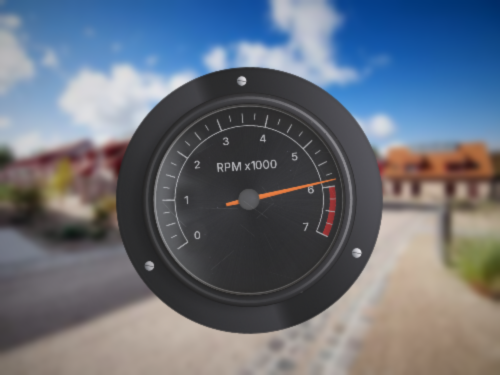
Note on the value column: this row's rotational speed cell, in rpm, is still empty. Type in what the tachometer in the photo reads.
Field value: 5875 rpm
